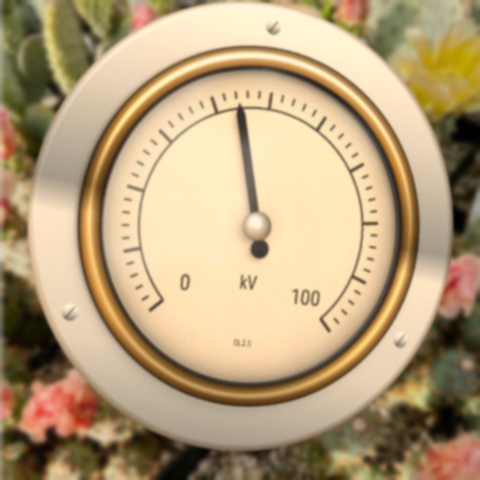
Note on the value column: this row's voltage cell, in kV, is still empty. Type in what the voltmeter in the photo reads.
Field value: 44 kV
